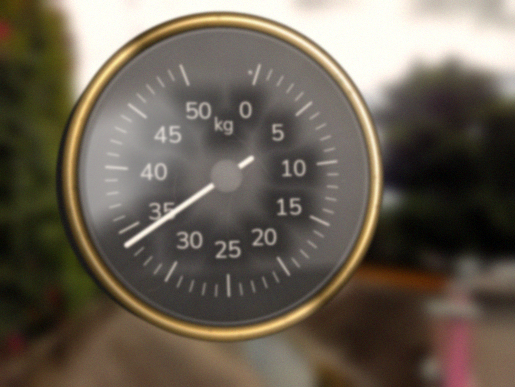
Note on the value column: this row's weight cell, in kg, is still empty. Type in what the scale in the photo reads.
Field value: 34 kg
